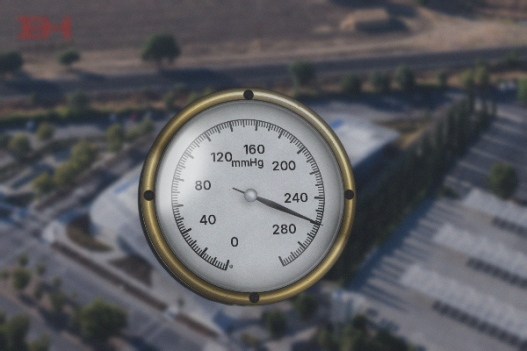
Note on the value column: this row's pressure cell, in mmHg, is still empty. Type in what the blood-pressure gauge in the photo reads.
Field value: 260 mmHg
